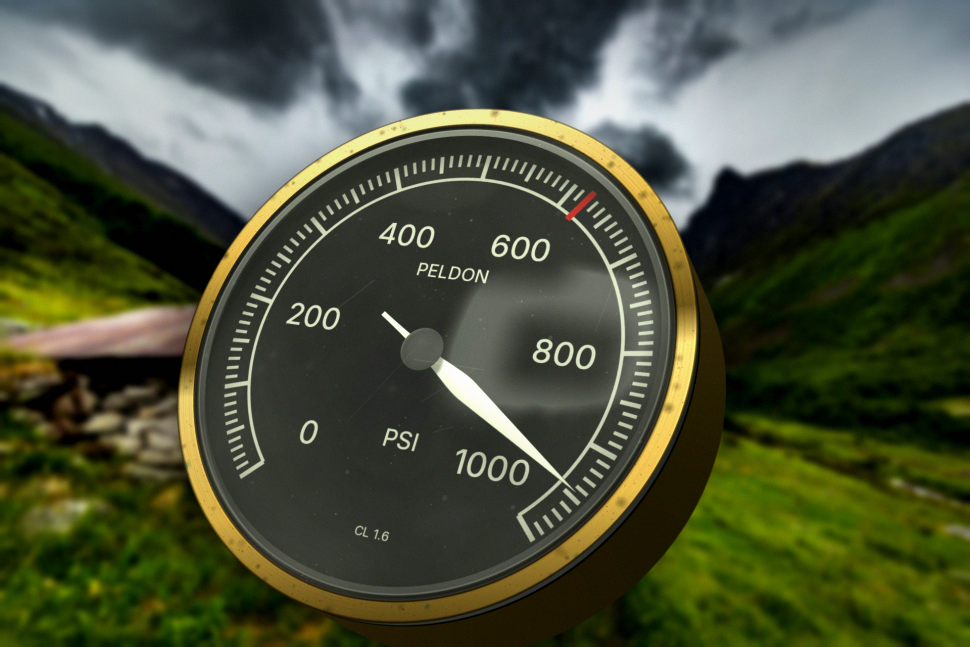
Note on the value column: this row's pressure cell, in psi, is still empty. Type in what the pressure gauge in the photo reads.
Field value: 945 psi
